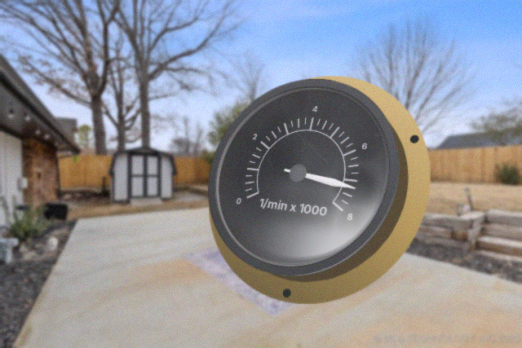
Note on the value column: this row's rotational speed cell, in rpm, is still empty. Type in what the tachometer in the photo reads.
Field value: 7250 rpm
